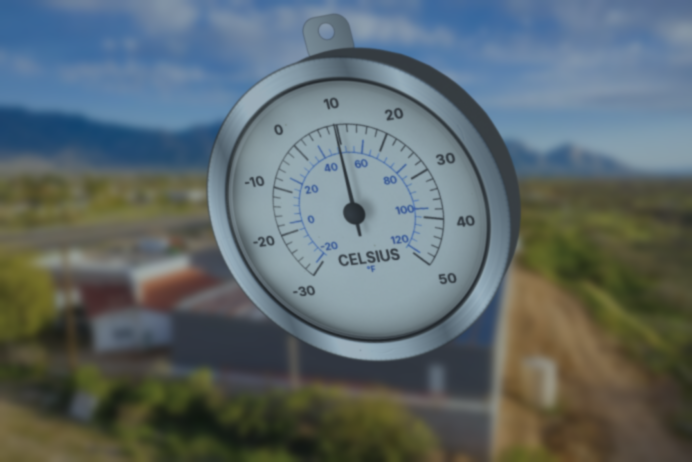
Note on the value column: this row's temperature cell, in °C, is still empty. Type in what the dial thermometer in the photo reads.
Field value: 10 °C
